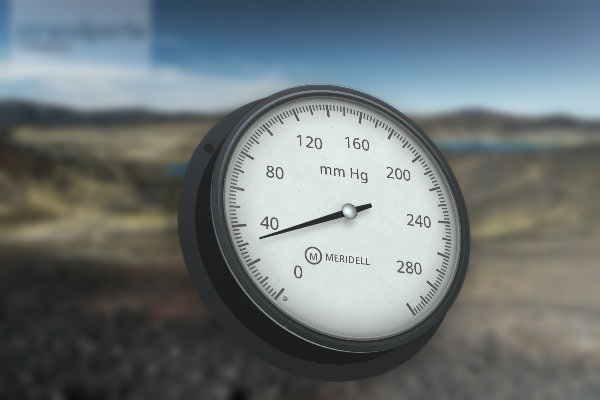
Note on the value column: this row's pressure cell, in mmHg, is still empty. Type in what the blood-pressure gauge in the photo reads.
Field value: 30 mmHg
